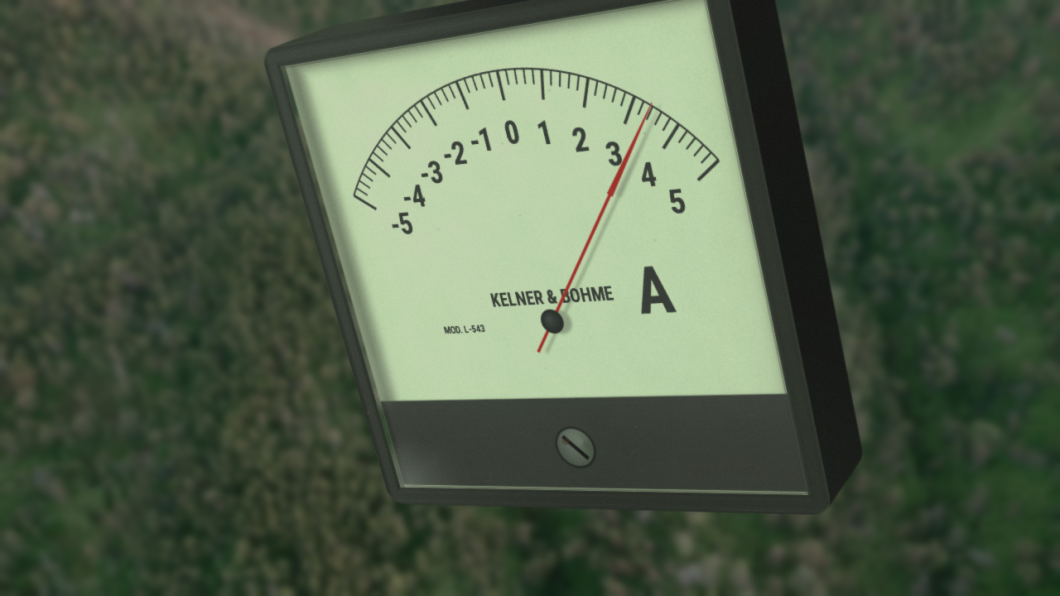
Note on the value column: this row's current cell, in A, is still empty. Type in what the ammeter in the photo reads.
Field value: 3.4 A
